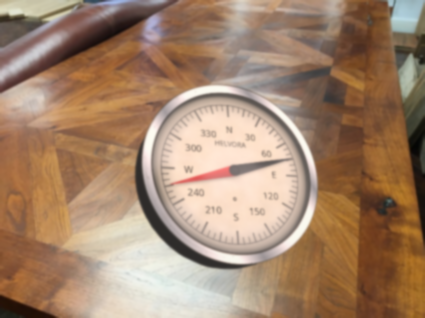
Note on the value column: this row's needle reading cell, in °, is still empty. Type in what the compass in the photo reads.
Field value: 255 °
